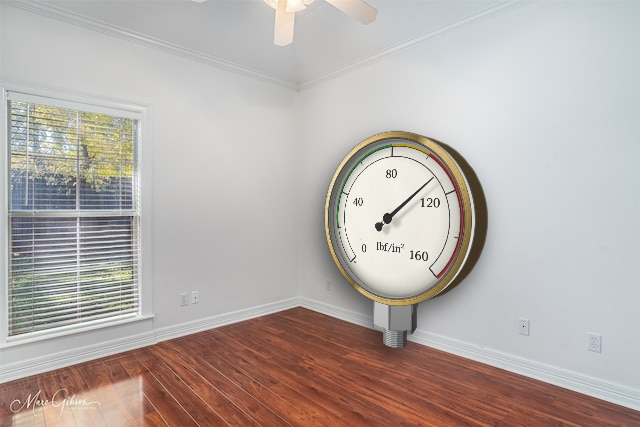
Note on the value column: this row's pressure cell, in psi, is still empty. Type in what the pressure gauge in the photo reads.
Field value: 110 psi
